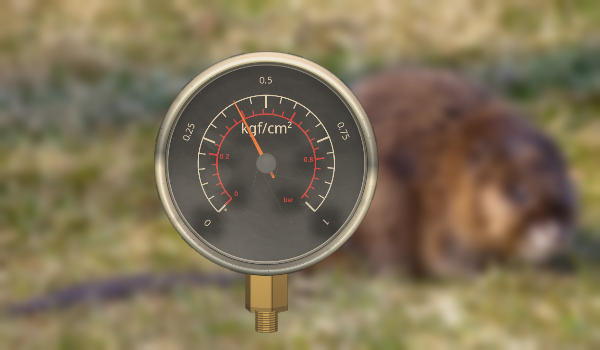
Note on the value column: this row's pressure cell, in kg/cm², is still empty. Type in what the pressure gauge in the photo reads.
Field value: 0.4 kg/cm²
